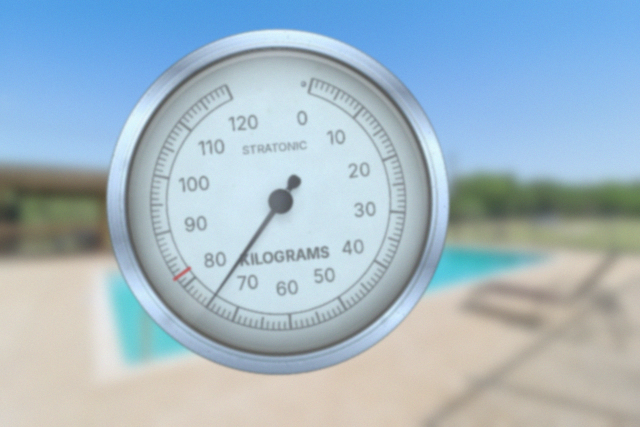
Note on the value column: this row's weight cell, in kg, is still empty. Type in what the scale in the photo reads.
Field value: 75 kg
